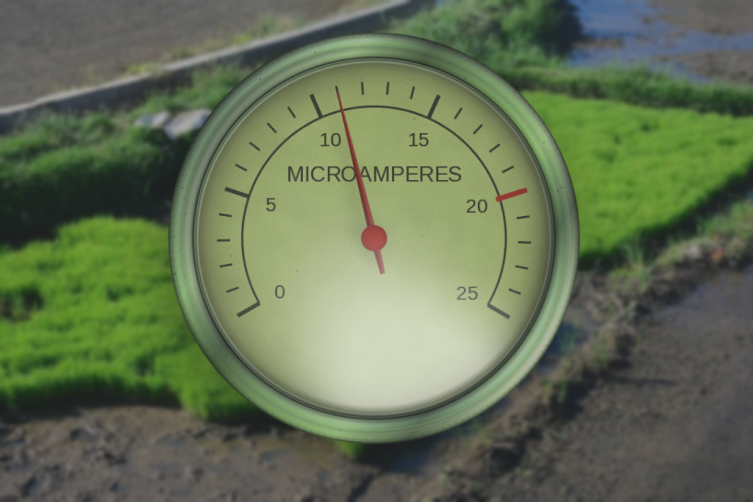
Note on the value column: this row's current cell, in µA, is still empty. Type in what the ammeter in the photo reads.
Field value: 11 µA
